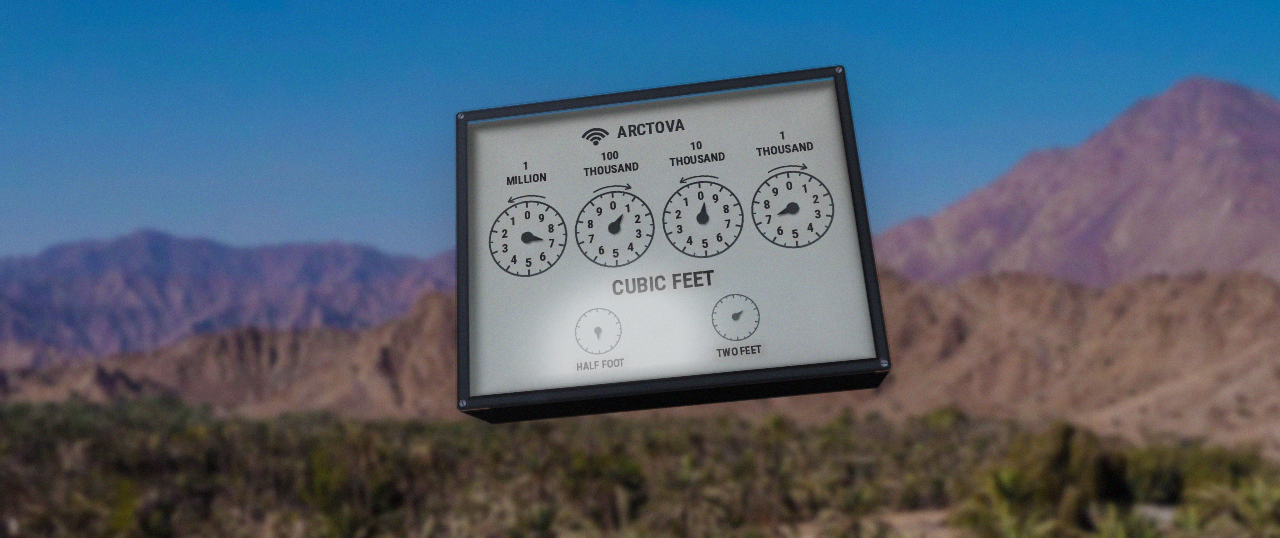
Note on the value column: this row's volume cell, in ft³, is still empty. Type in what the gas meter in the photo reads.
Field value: 709700 ft³
